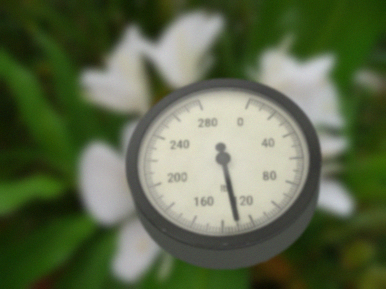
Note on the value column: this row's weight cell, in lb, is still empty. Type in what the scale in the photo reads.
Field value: 130 lb
